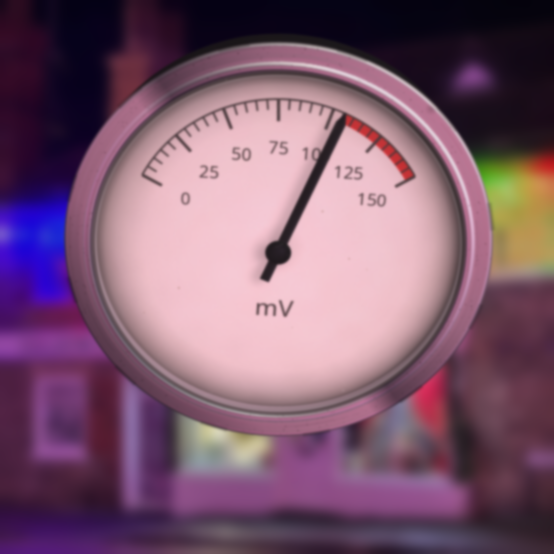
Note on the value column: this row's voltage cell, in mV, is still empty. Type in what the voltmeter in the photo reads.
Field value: 105 mV
